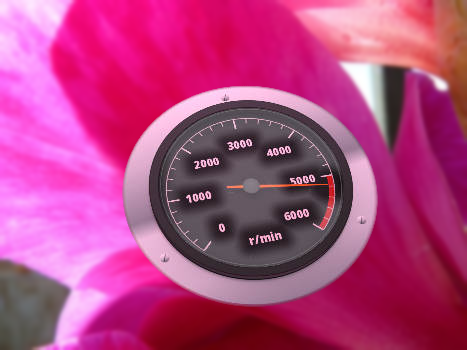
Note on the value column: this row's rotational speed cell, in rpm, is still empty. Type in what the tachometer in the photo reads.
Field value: 5200 rpm
